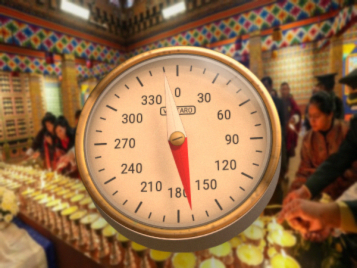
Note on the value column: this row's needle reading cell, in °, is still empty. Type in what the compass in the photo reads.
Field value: 170 °
